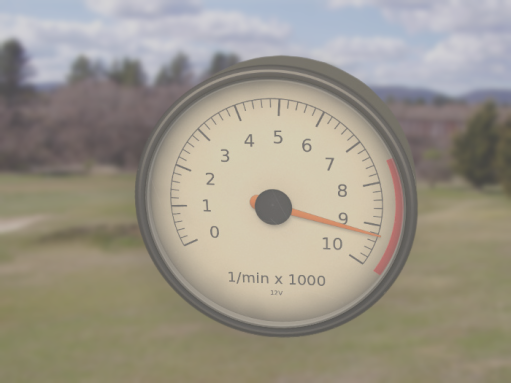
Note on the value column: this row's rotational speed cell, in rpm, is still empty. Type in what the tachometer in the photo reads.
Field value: 9200 rpm
